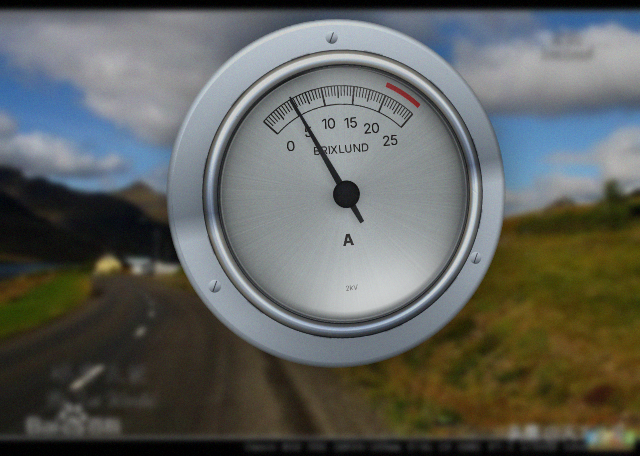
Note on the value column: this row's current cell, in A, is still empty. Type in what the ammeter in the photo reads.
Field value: 5 A
